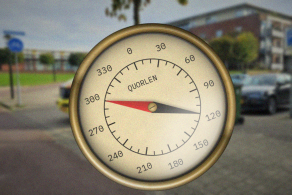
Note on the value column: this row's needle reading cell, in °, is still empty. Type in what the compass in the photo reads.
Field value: 300 °
